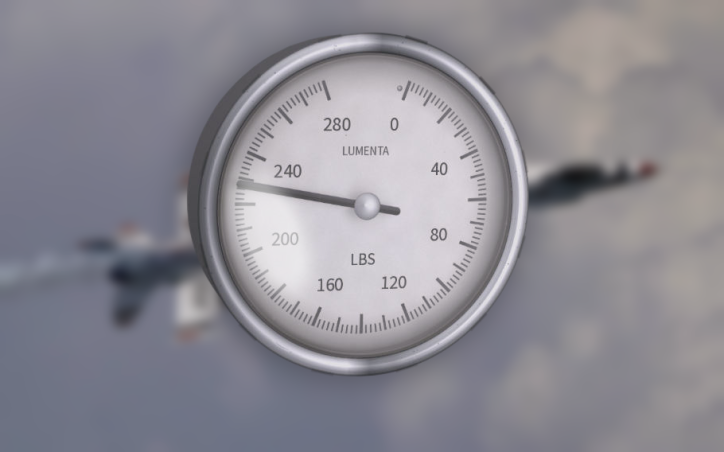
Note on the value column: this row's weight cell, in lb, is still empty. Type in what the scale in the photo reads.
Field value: 228 lb
